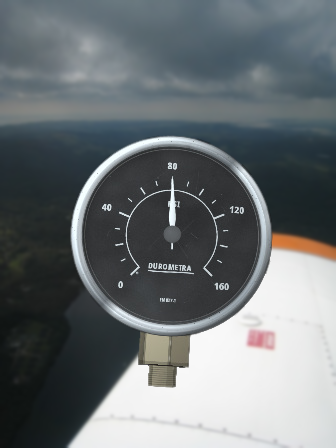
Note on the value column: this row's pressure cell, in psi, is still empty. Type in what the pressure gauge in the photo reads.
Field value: 80 psi
